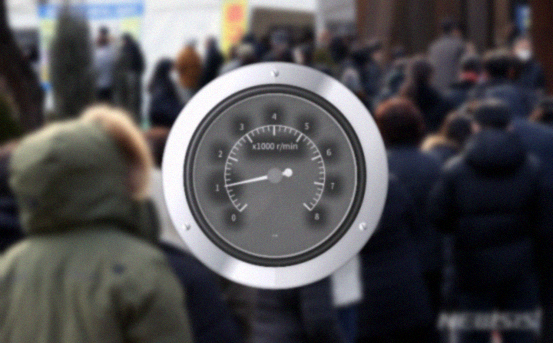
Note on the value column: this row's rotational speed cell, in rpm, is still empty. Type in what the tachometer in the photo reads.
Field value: 1000 rpm
